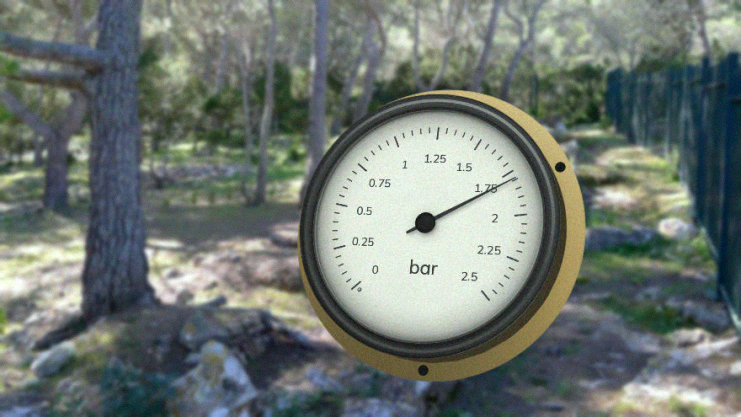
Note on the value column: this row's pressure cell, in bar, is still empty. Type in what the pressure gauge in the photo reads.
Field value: 1.8 bar
